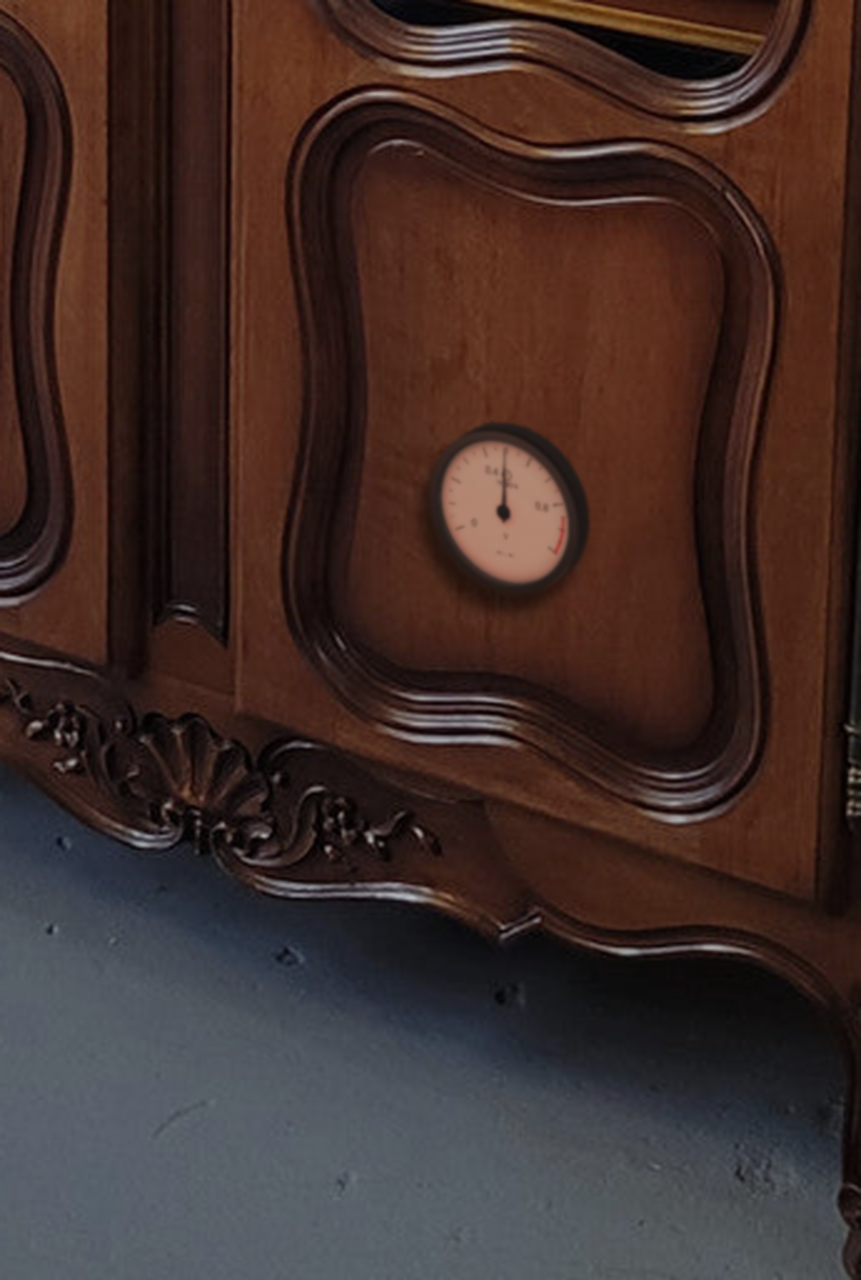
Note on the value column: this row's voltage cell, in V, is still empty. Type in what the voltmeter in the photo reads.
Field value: 0.5 V
